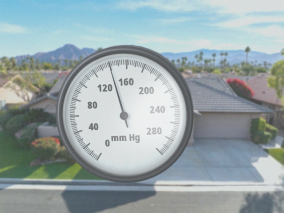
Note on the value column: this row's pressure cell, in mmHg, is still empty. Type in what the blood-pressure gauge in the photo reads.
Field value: 140 mmHg
